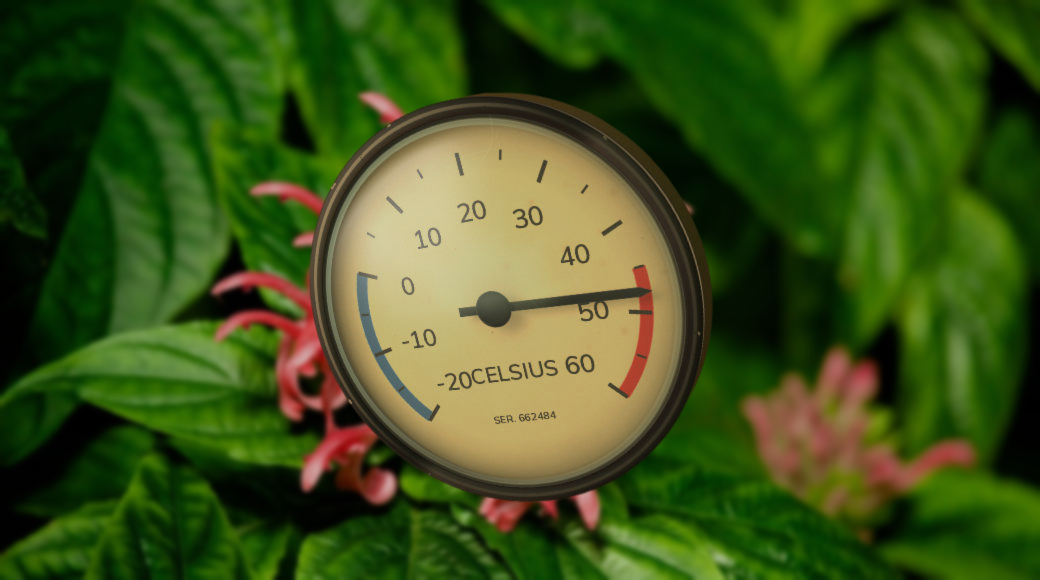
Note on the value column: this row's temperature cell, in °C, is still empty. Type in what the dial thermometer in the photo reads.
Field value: 47.5 °C
